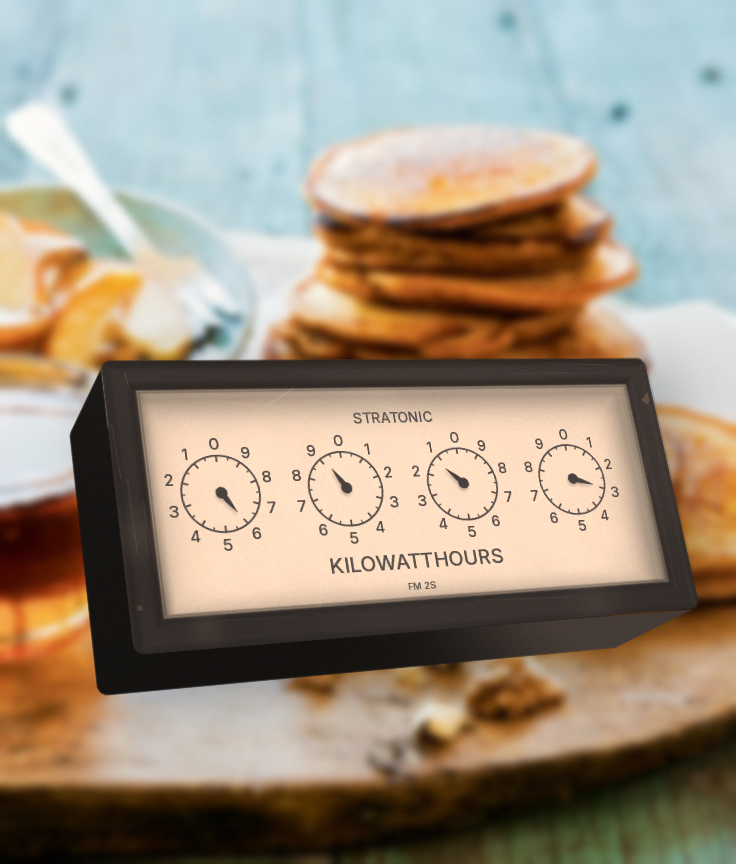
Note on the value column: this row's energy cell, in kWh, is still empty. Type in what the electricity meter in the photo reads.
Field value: 5913 kWh
